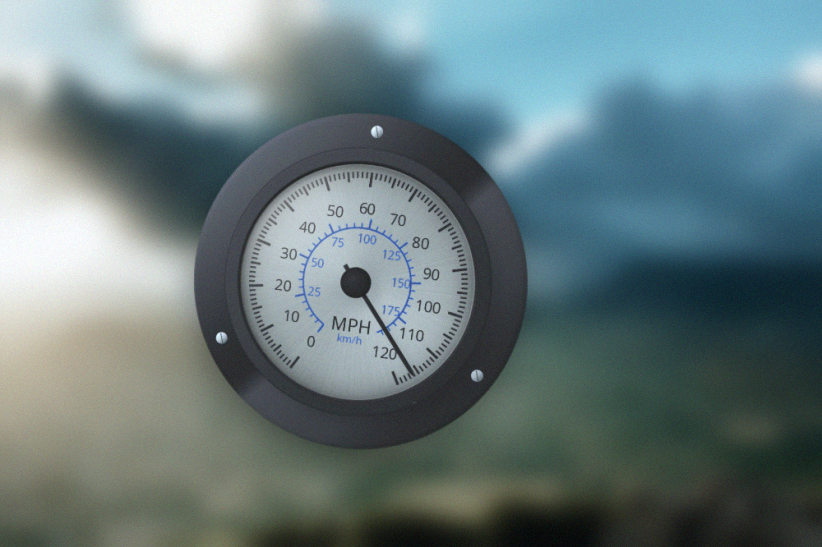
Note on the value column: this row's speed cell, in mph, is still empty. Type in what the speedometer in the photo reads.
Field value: 116 mph
